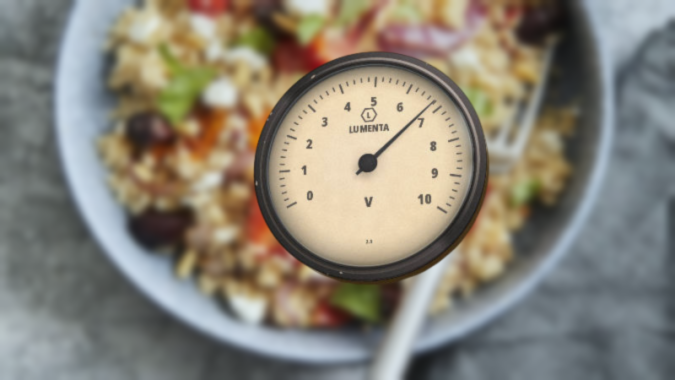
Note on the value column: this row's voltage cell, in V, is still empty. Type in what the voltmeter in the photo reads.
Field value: 6.8 V
